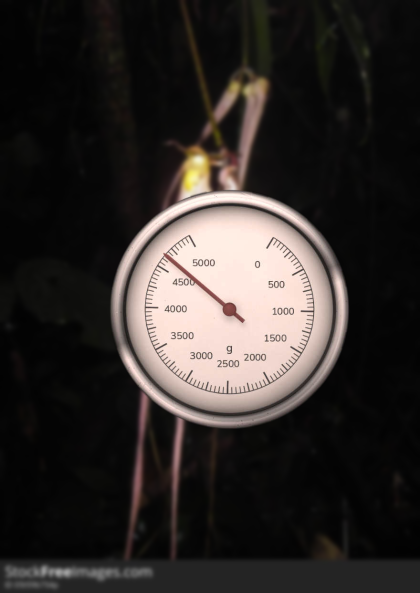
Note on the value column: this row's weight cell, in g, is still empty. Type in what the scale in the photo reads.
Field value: 4650 g
